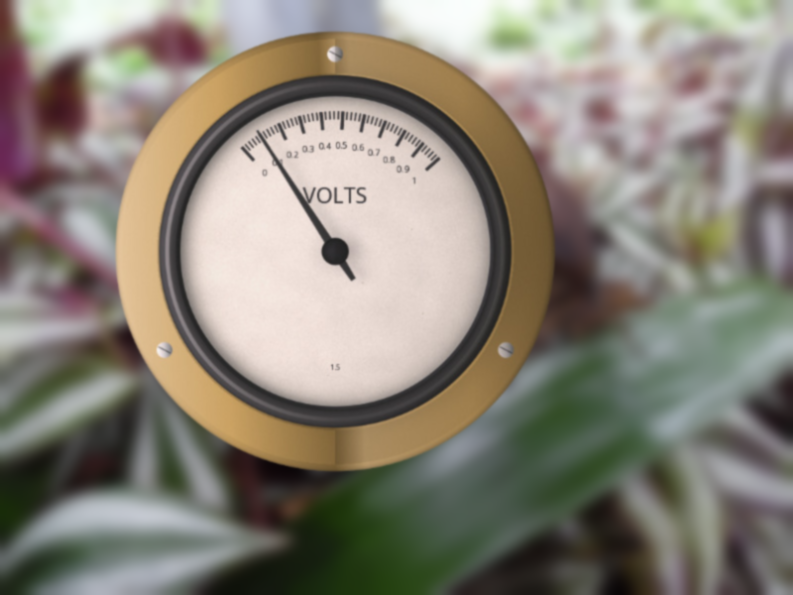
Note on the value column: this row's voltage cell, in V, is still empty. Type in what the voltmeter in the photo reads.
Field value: 0.1 V
